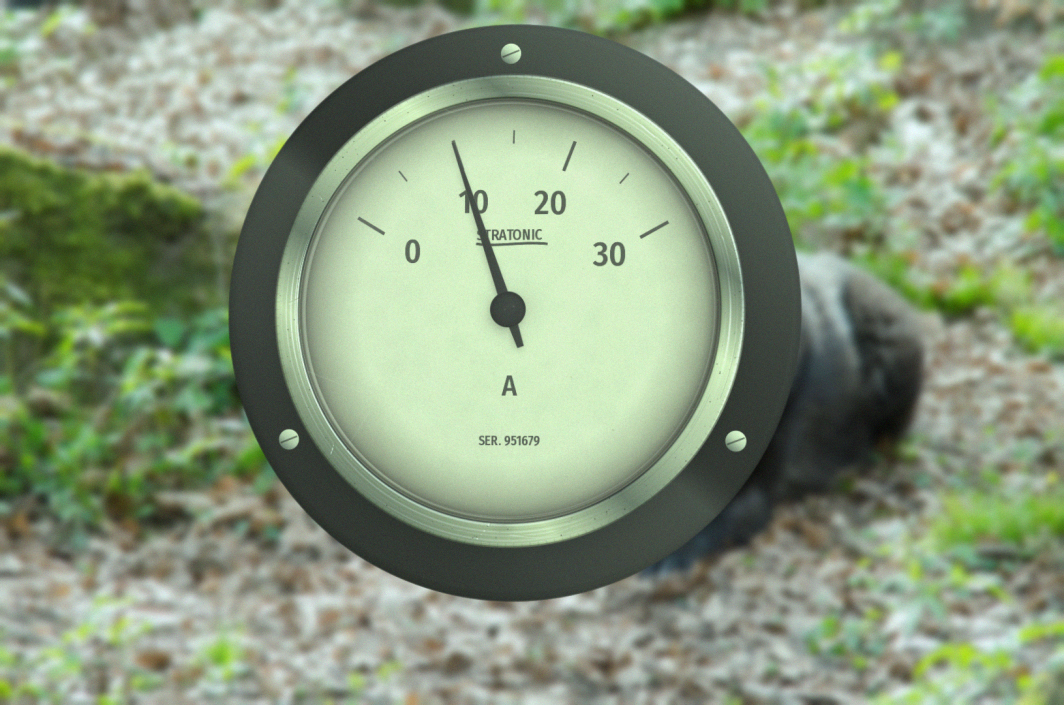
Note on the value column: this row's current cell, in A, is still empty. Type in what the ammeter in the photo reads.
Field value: 10 A
